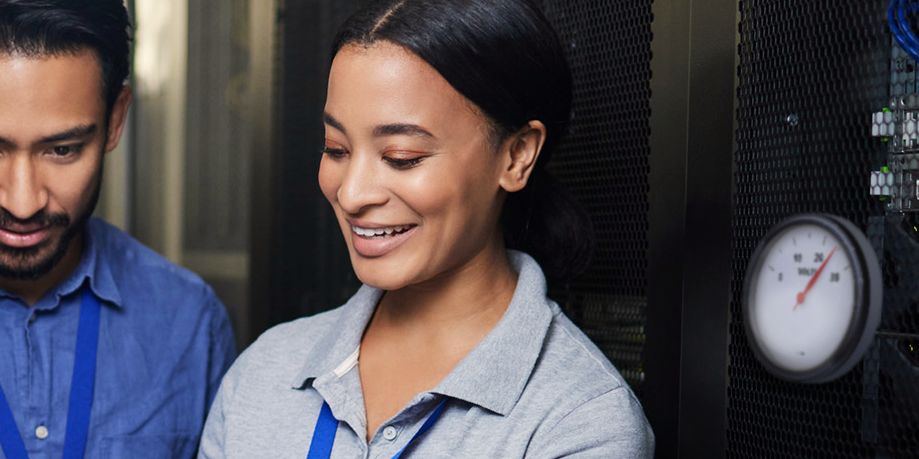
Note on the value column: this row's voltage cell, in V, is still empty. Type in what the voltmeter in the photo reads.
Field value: 25 V
